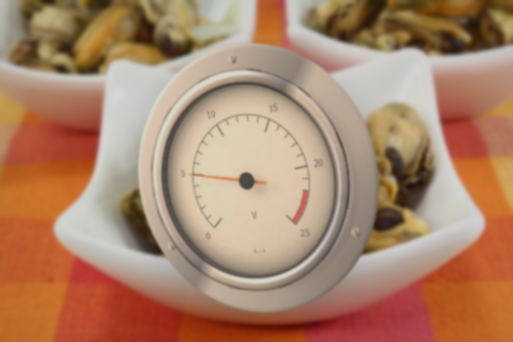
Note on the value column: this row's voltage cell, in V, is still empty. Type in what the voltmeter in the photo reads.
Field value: 5 V
